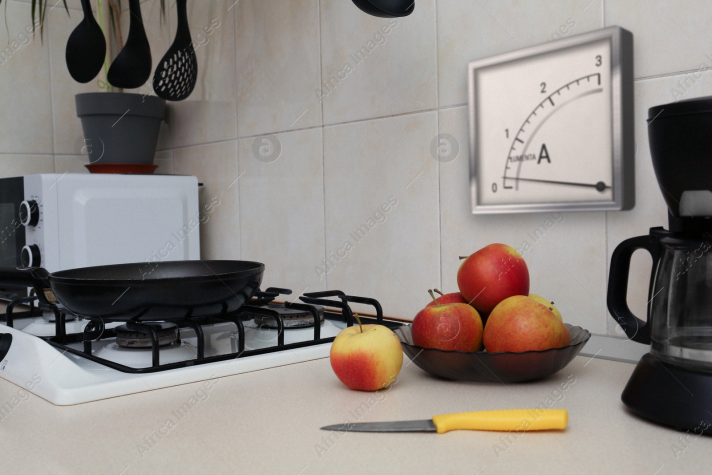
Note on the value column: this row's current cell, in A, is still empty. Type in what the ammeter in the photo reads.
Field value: 0.2 A
